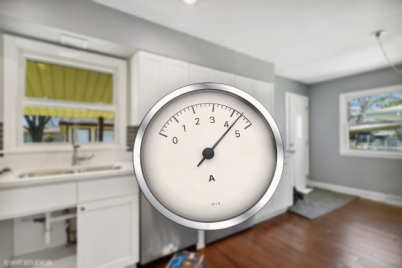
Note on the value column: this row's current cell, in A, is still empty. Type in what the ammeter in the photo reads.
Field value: 4.4 A
